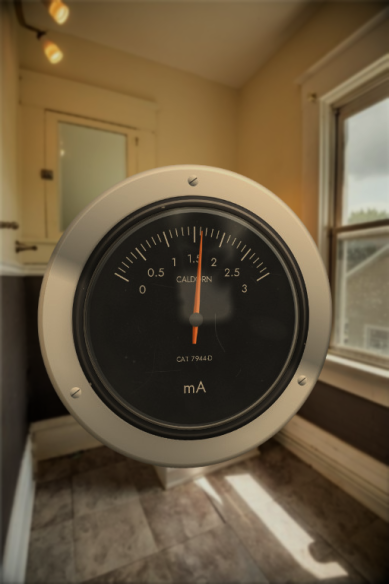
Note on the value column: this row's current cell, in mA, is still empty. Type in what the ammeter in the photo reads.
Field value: 1.6 mA
